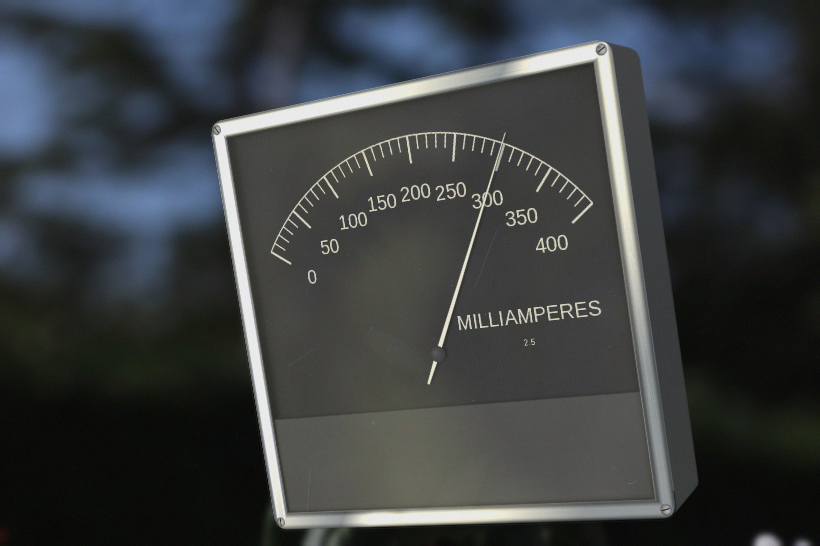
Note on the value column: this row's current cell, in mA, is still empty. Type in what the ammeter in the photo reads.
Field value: 300 mA
